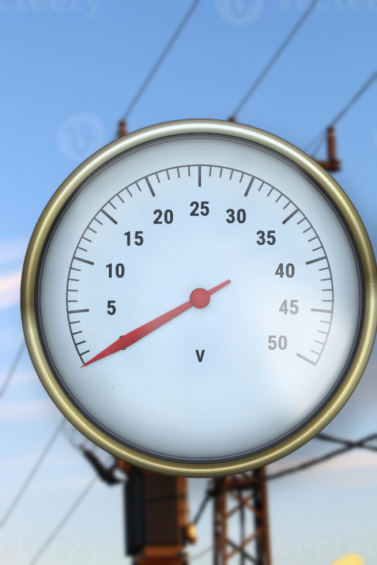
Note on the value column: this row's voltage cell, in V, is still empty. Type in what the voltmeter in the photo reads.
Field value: 0 V
